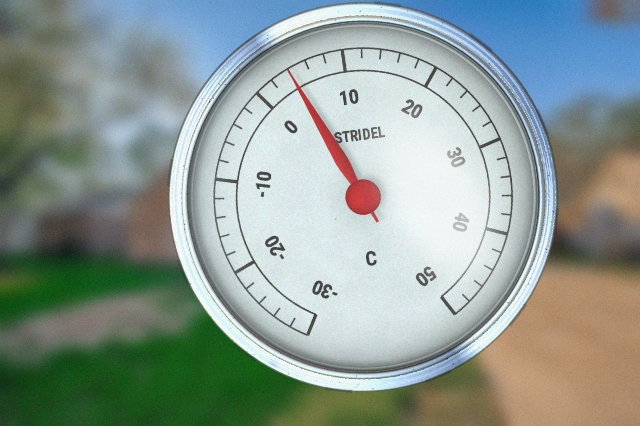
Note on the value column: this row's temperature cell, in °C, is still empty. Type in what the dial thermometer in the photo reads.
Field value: 4 °C
